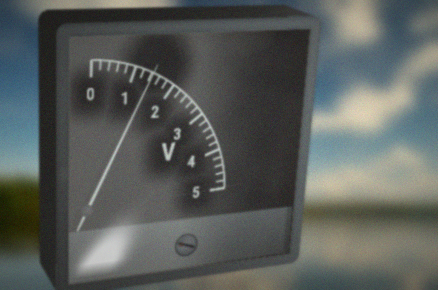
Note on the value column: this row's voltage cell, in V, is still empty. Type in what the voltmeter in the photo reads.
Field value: 1.4 V
